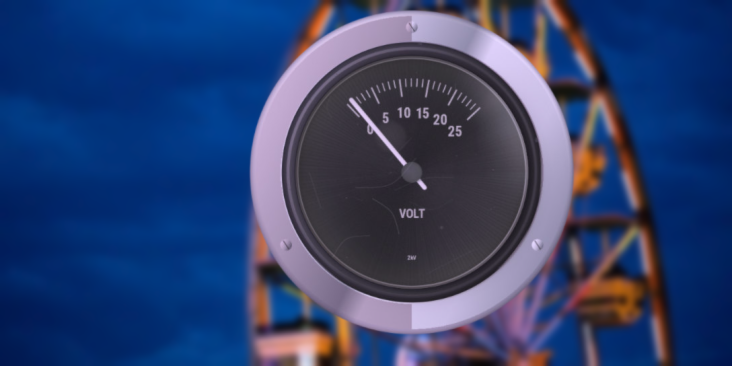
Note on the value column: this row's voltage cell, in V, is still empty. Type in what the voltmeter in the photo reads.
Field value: 1 V
